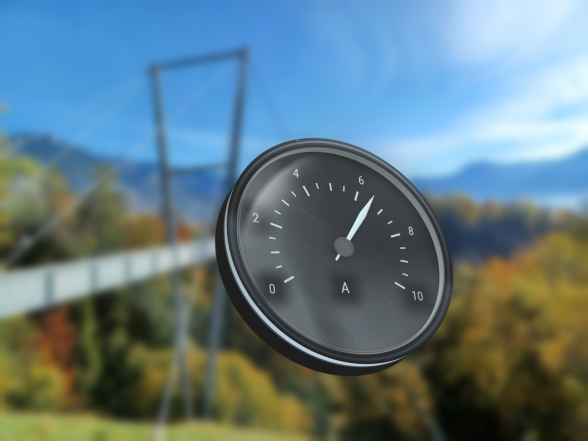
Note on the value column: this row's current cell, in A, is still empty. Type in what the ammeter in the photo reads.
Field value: 6.5 A
